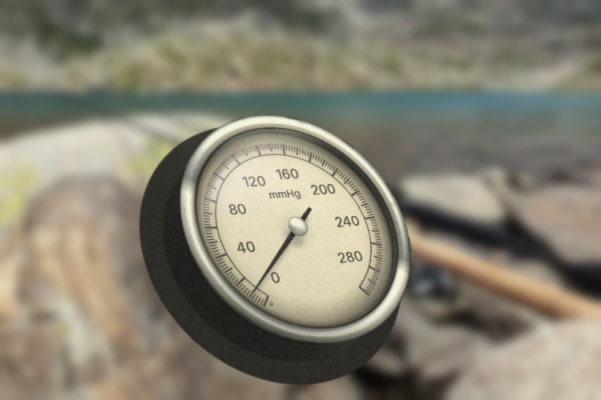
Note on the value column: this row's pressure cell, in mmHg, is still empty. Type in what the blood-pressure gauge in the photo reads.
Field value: 10 mmHg
